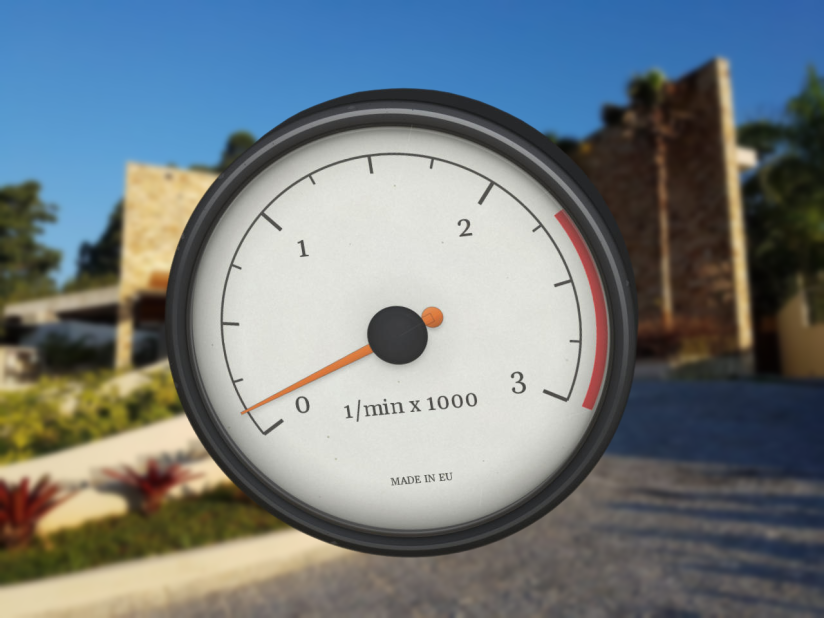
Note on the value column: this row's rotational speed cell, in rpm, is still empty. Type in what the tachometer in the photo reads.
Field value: 125 rpm
